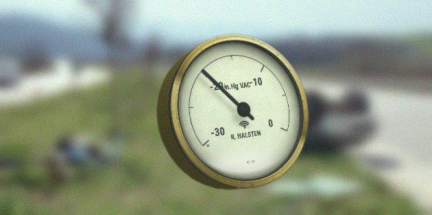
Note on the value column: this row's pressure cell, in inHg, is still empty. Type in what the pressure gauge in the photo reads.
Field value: -20 inHg
